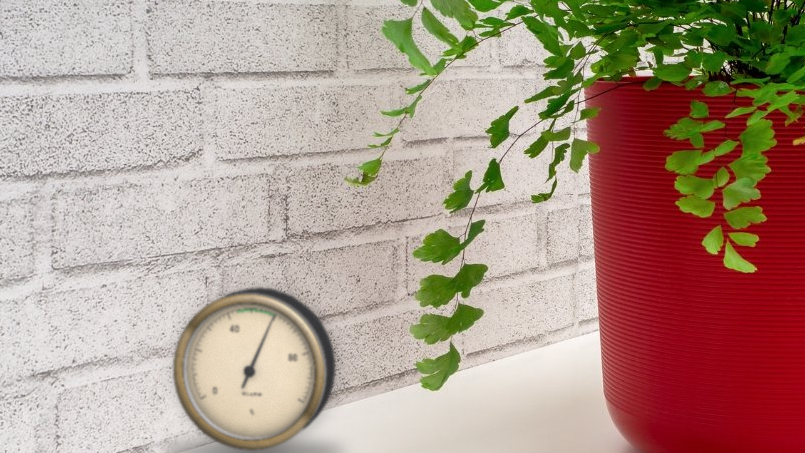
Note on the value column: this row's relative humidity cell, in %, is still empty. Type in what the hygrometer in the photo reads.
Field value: 60 %
